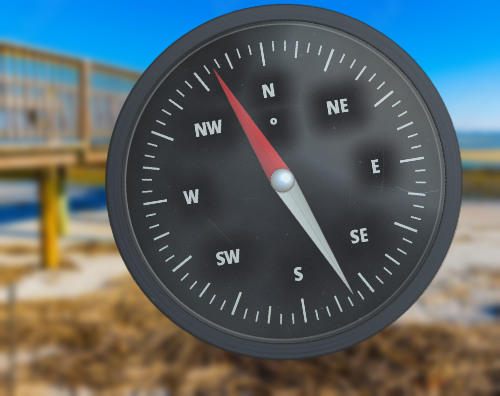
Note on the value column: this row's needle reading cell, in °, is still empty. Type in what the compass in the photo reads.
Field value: 337.5 °
